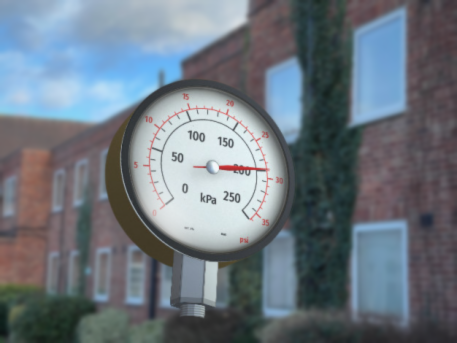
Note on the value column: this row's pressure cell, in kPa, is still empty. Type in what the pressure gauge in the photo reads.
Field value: 200 kPa
